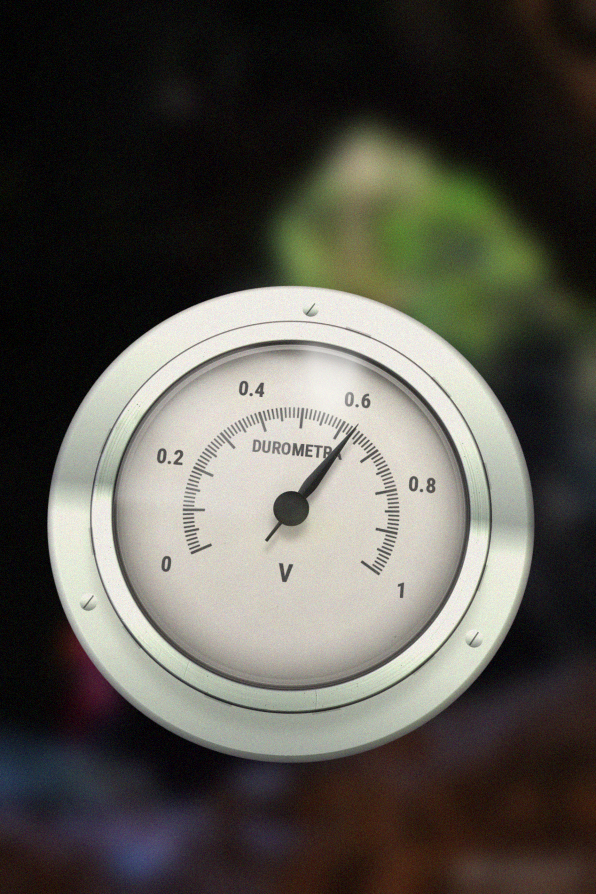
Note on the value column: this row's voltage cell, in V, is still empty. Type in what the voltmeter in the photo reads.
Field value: 0.63 V
